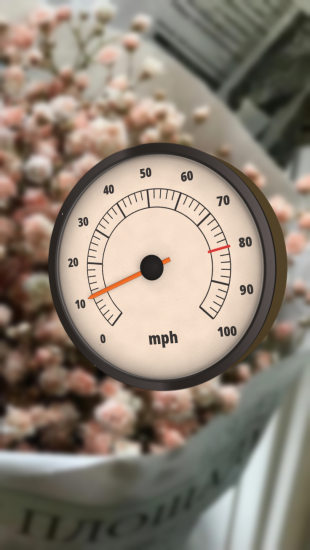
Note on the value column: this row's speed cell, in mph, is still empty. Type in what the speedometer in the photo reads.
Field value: 10 mph
